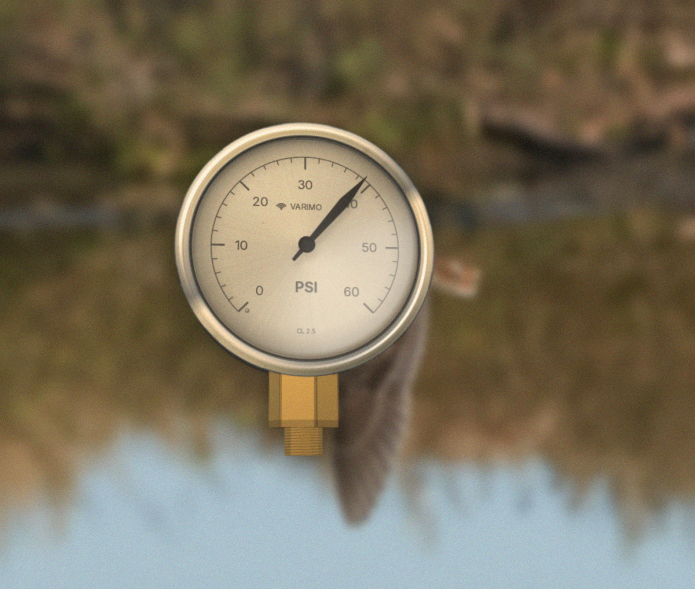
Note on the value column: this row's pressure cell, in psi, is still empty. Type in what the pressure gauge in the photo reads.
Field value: 39 psi
